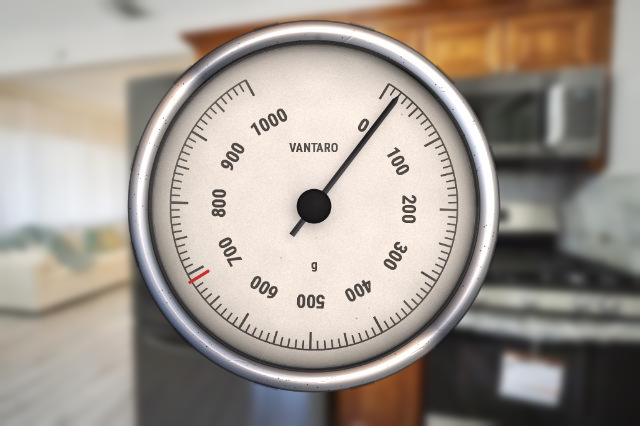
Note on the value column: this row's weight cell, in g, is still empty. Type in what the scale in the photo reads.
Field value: 20 g
